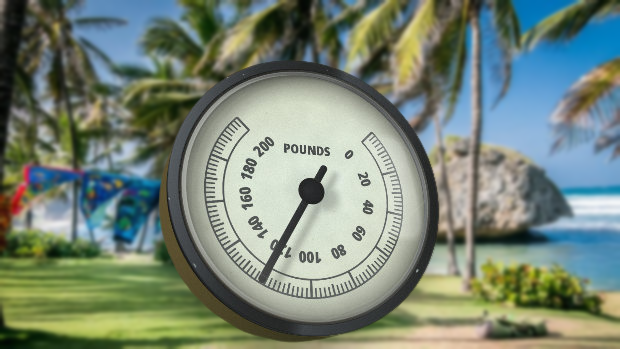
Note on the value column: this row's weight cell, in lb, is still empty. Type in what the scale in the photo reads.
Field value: 122 lb
